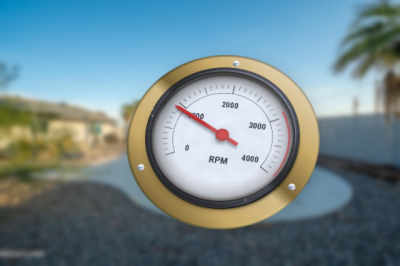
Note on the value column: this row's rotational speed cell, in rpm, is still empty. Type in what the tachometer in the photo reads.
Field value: 900 rpm
